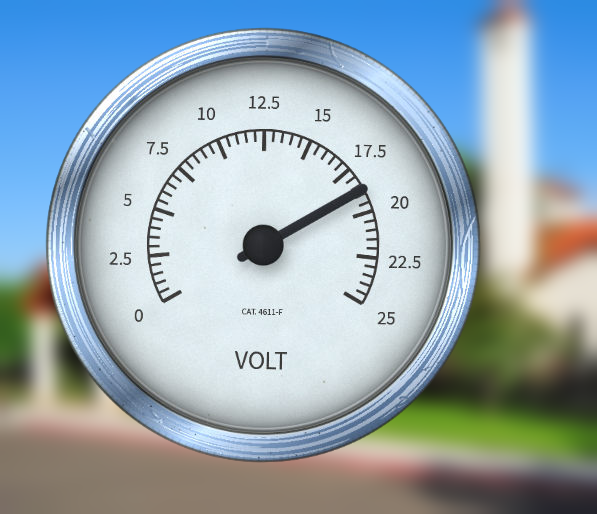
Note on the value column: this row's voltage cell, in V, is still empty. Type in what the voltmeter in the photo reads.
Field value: 18.75 V
